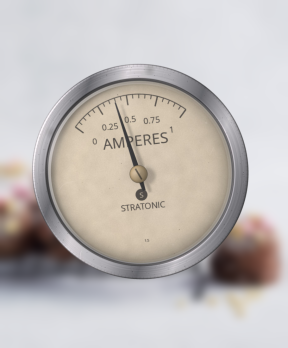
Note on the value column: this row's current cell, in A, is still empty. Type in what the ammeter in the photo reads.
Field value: 0.4 A
